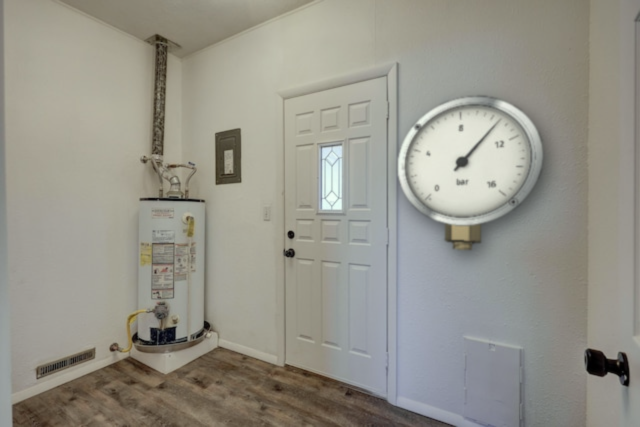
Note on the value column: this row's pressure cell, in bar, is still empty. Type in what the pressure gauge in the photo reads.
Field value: 10.5 bar
